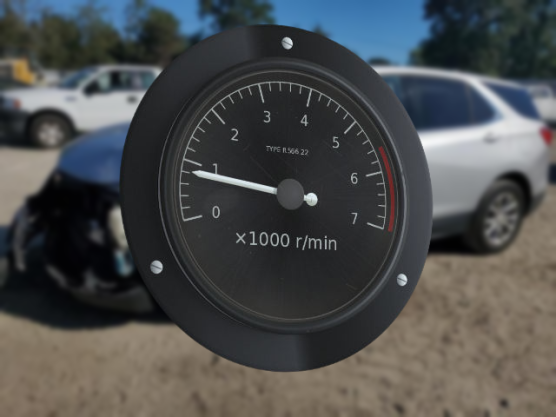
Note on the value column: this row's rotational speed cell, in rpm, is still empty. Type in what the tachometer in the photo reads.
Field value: 800 rpm
